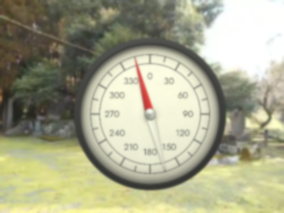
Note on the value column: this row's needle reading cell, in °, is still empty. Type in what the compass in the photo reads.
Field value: 345 °
